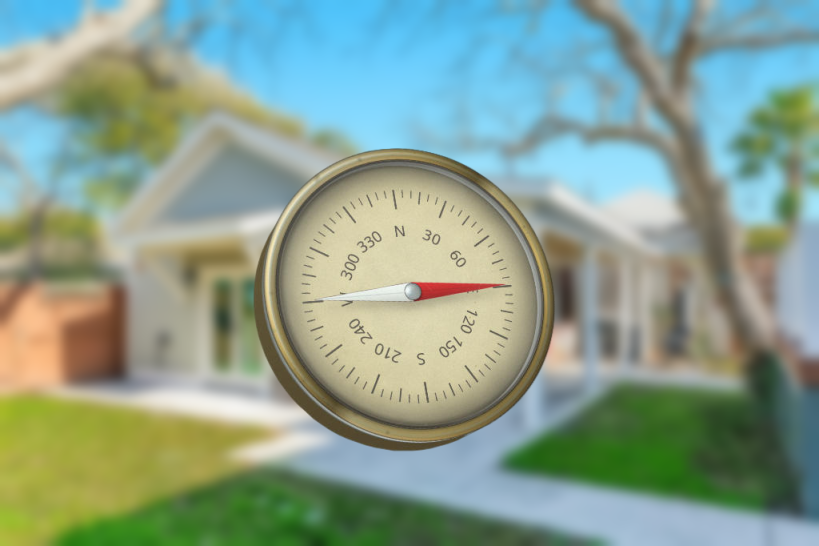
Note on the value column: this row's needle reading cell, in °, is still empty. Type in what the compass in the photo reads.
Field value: 90 °
